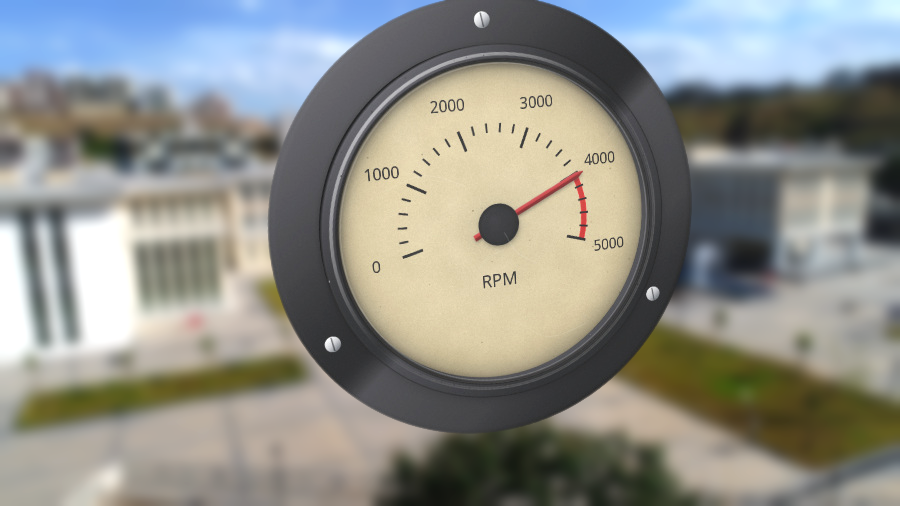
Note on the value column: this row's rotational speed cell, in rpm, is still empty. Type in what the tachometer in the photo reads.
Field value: 4000 rpm
